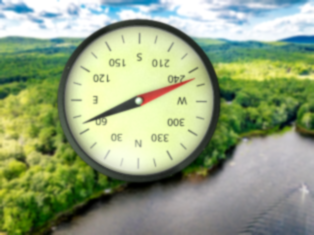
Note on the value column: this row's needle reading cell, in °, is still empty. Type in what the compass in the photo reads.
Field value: 247.5 °
